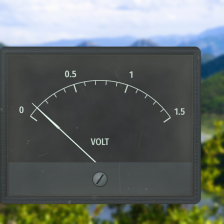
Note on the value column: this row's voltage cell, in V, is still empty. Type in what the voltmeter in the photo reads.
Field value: 0.1 V
